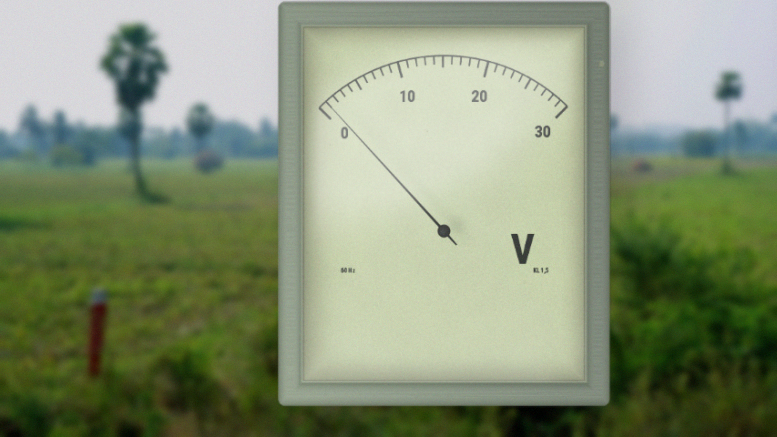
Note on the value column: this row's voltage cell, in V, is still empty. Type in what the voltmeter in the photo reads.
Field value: 1 V
